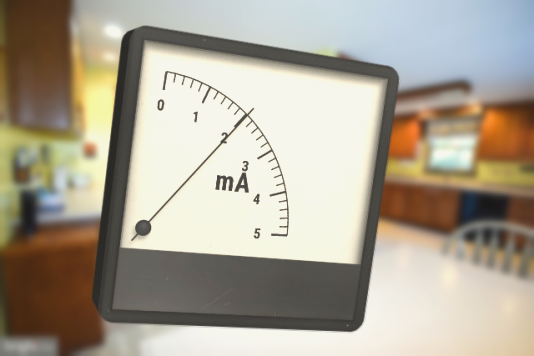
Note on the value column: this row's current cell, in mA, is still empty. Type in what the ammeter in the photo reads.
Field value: 2 mA
